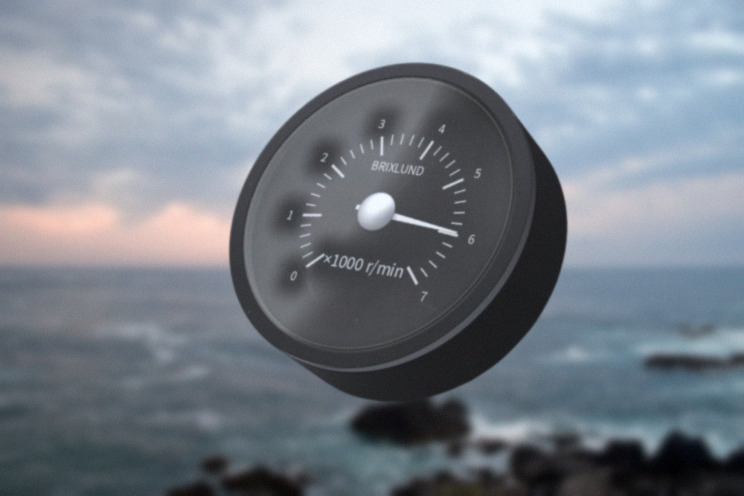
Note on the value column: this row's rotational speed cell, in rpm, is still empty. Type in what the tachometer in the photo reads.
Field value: 6000 rpm
